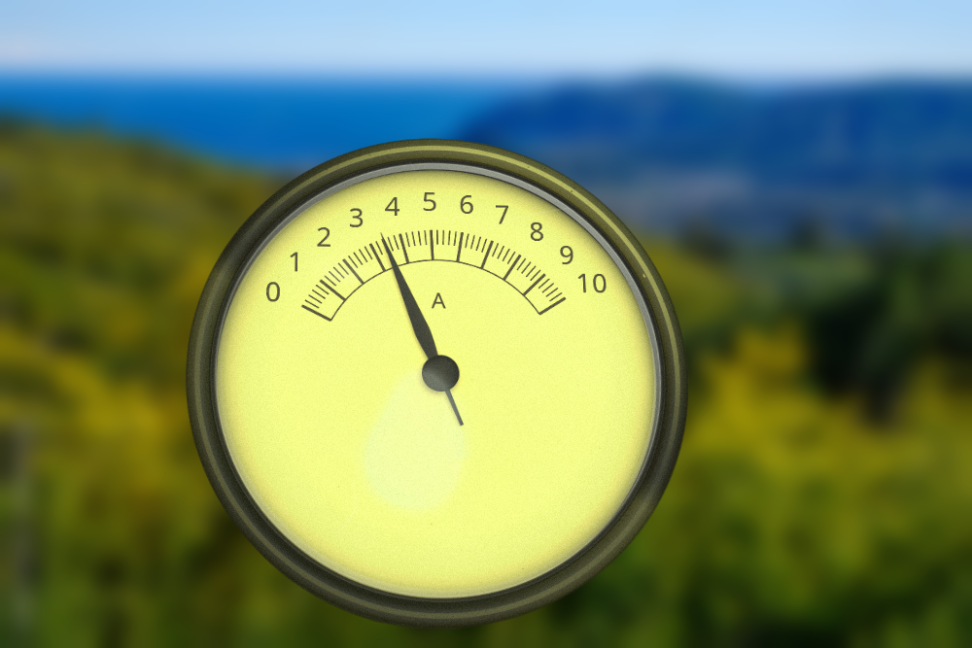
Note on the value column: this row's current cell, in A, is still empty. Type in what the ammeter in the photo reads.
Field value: 3.4 A
